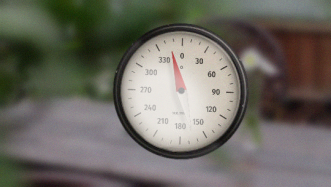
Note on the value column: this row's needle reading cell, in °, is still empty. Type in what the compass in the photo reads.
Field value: 345 °
